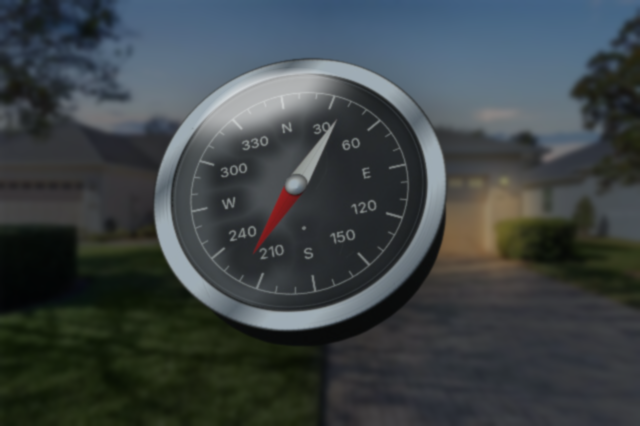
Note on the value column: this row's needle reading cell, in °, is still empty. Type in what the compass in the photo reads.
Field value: 220 °
